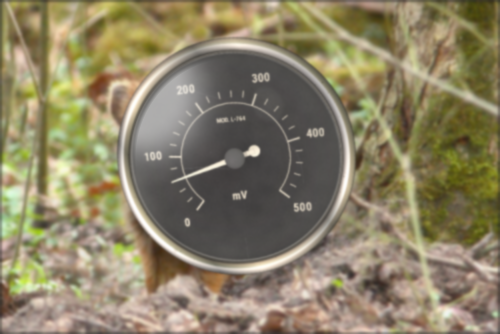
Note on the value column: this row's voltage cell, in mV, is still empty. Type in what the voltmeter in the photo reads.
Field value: 60 mV
